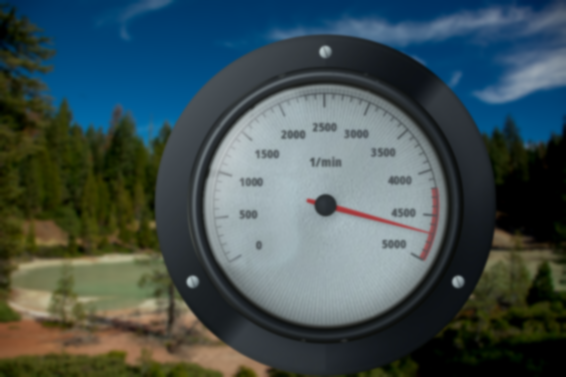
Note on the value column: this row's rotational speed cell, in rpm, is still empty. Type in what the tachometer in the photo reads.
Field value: 4700 rpm
